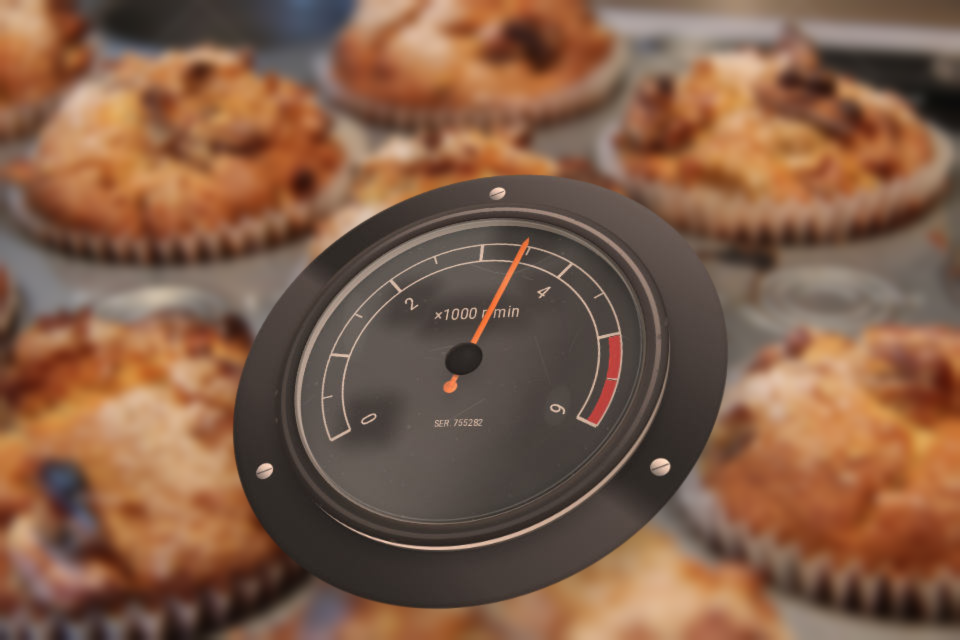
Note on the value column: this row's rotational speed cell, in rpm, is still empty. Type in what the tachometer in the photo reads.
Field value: 3500 rpm
